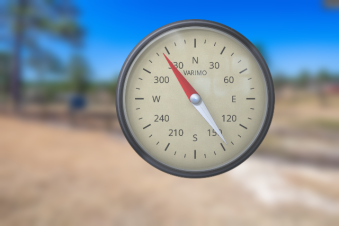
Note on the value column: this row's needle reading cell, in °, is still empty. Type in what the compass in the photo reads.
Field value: 325 °
